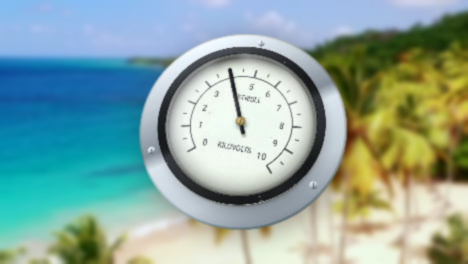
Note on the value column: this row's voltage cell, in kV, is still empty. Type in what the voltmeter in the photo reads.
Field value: 4 kV
